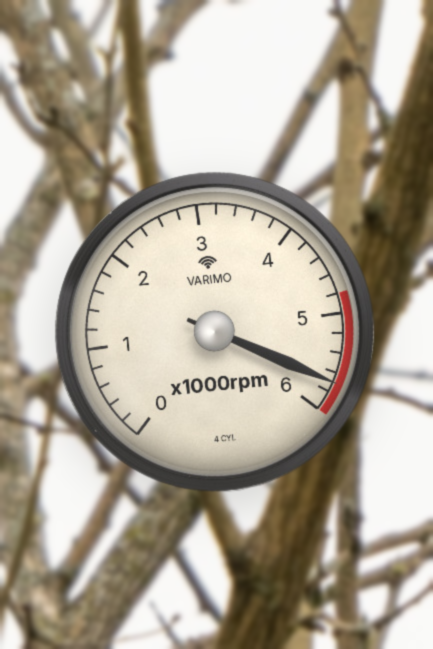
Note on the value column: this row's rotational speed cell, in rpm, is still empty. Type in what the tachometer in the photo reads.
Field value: 5700 rpm
